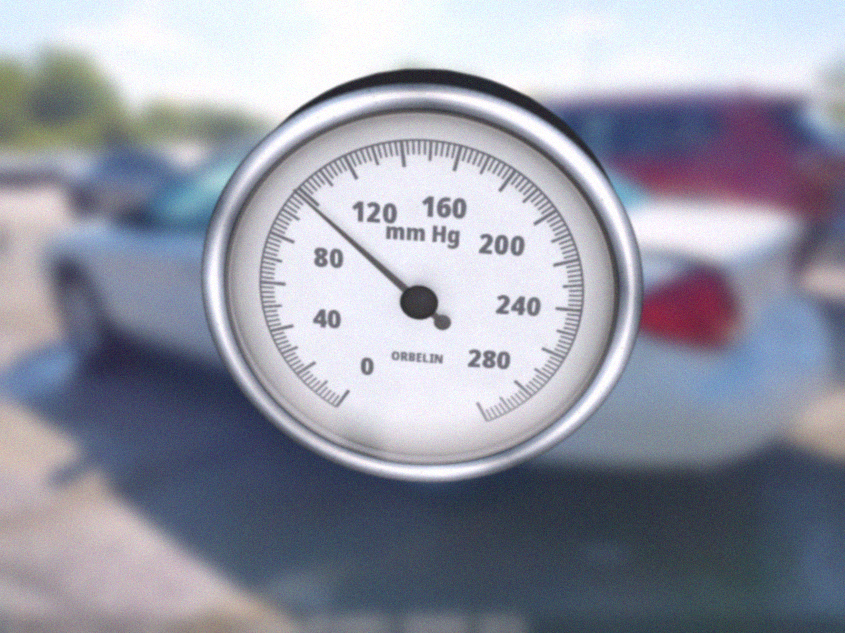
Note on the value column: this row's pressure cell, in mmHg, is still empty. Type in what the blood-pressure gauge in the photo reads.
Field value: 100 mmHg
